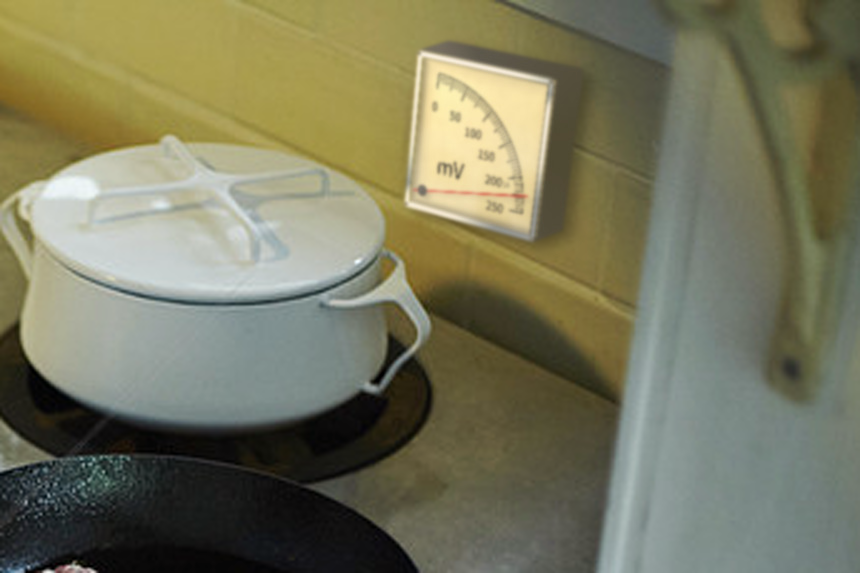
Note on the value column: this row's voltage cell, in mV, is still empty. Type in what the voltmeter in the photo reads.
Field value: 225 mV
